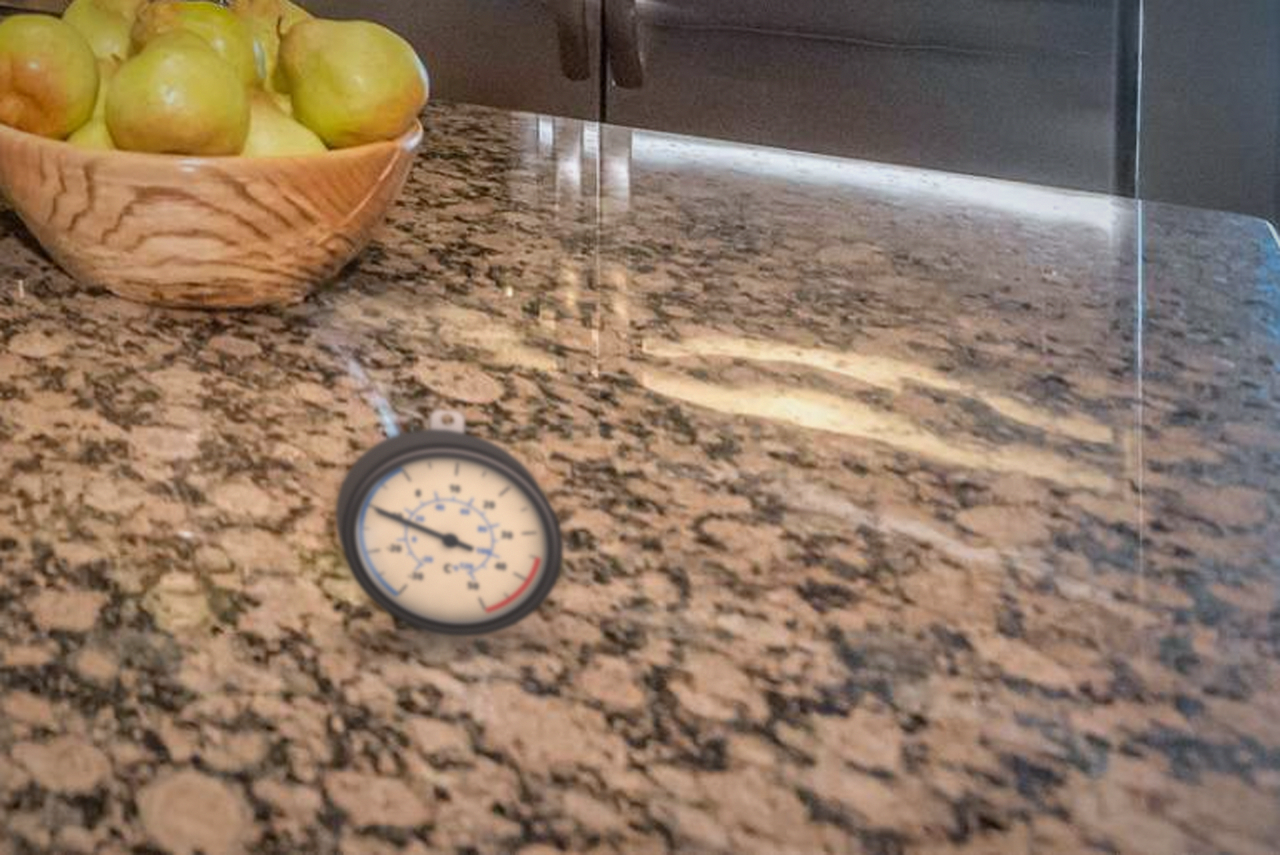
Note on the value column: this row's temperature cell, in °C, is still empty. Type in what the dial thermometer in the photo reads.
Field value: -10 °C
